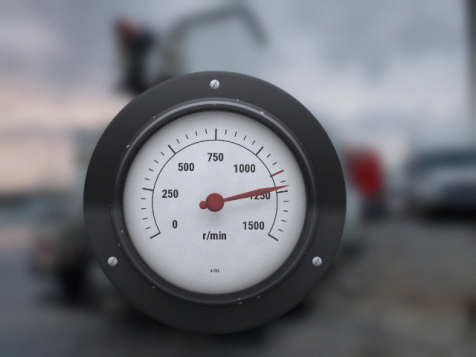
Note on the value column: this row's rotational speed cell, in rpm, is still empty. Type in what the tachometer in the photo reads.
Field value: 1225 rpm
